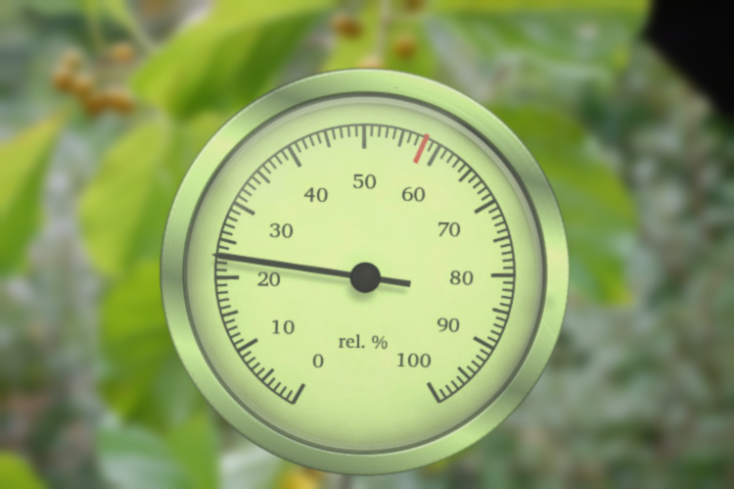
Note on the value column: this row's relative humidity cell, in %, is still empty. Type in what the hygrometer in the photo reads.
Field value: 23 %
